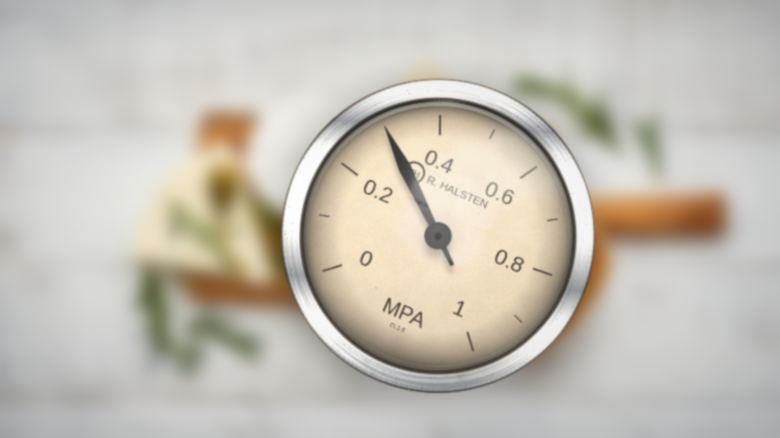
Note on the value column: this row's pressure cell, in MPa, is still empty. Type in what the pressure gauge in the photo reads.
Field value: 0.3 MPa
